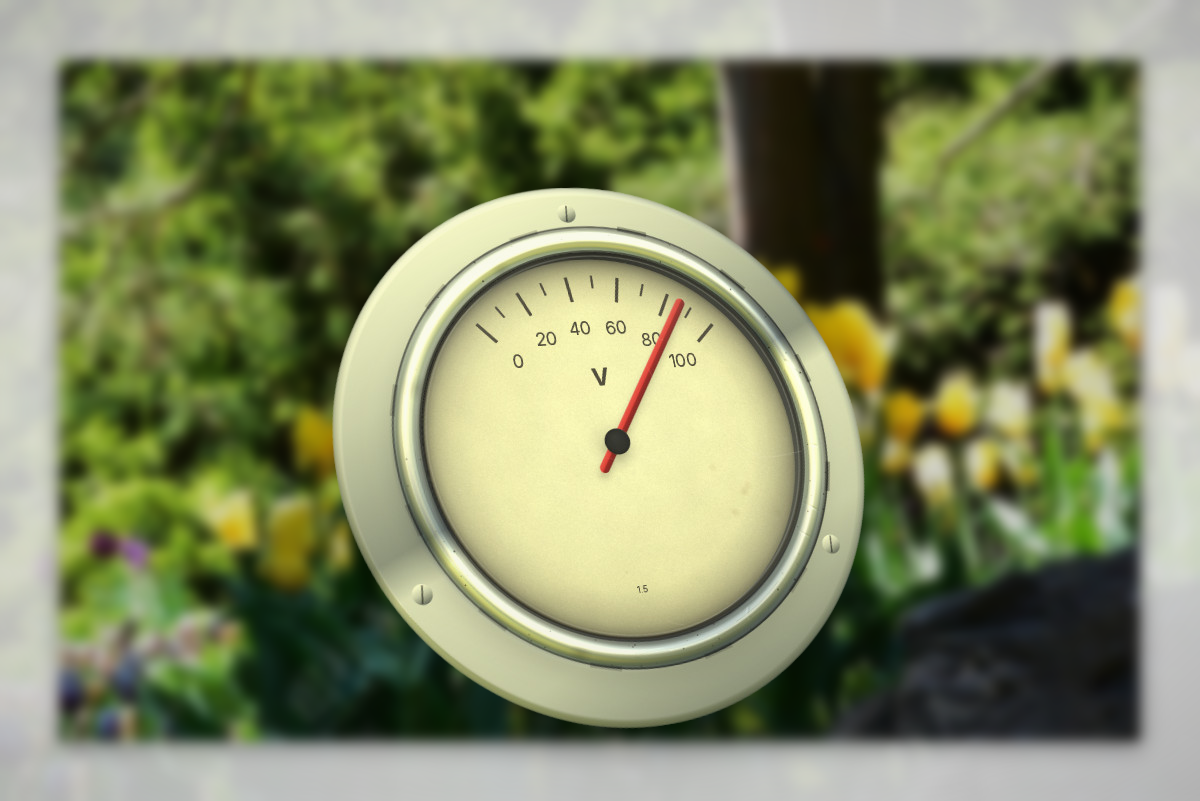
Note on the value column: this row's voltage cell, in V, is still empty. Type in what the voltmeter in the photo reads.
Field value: 85 V
